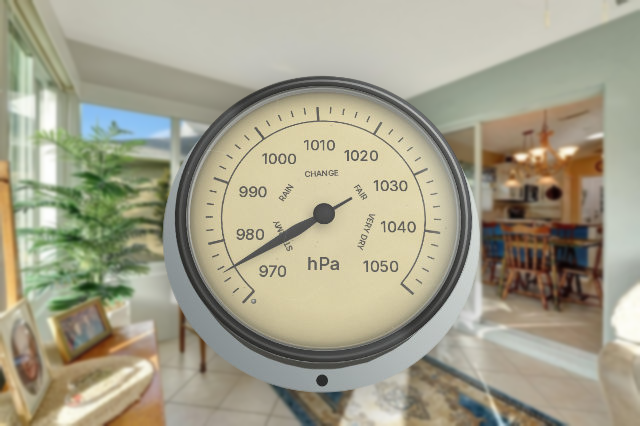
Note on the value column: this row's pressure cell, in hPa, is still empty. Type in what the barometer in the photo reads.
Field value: 975 hPa
